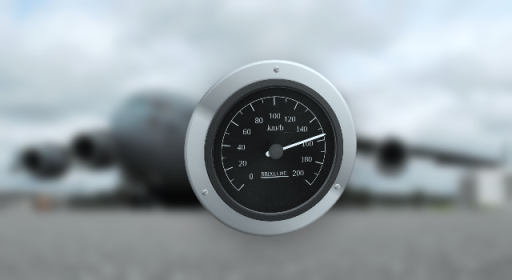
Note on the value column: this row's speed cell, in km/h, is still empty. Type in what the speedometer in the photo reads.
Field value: 155 km/h
